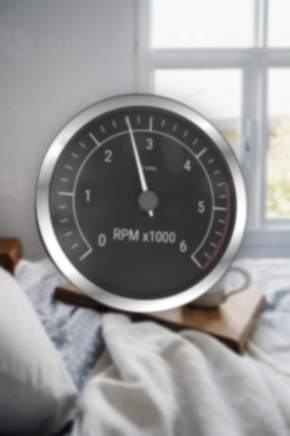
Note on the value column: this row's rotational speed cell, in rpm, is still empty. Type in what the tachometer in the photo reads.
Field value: 2600 rpm
